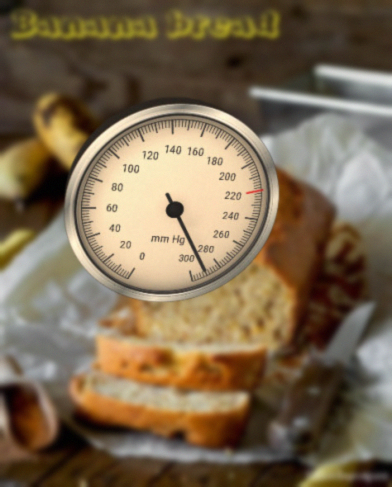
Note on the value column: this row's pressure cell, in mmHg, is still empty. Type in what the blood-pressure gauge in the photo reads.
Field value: 290 mmHg
